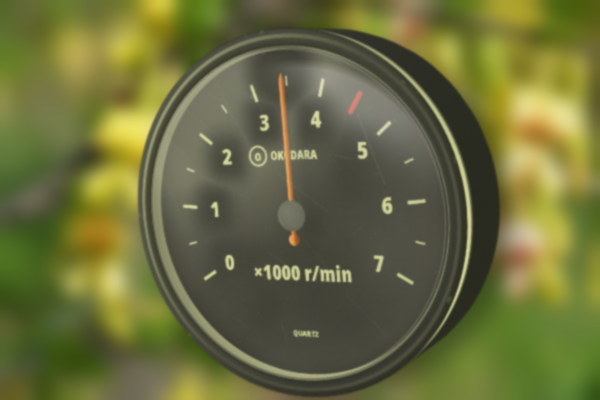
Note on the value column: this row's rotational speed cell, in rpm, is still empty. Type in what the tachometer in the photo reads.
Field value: 3500 rpm
